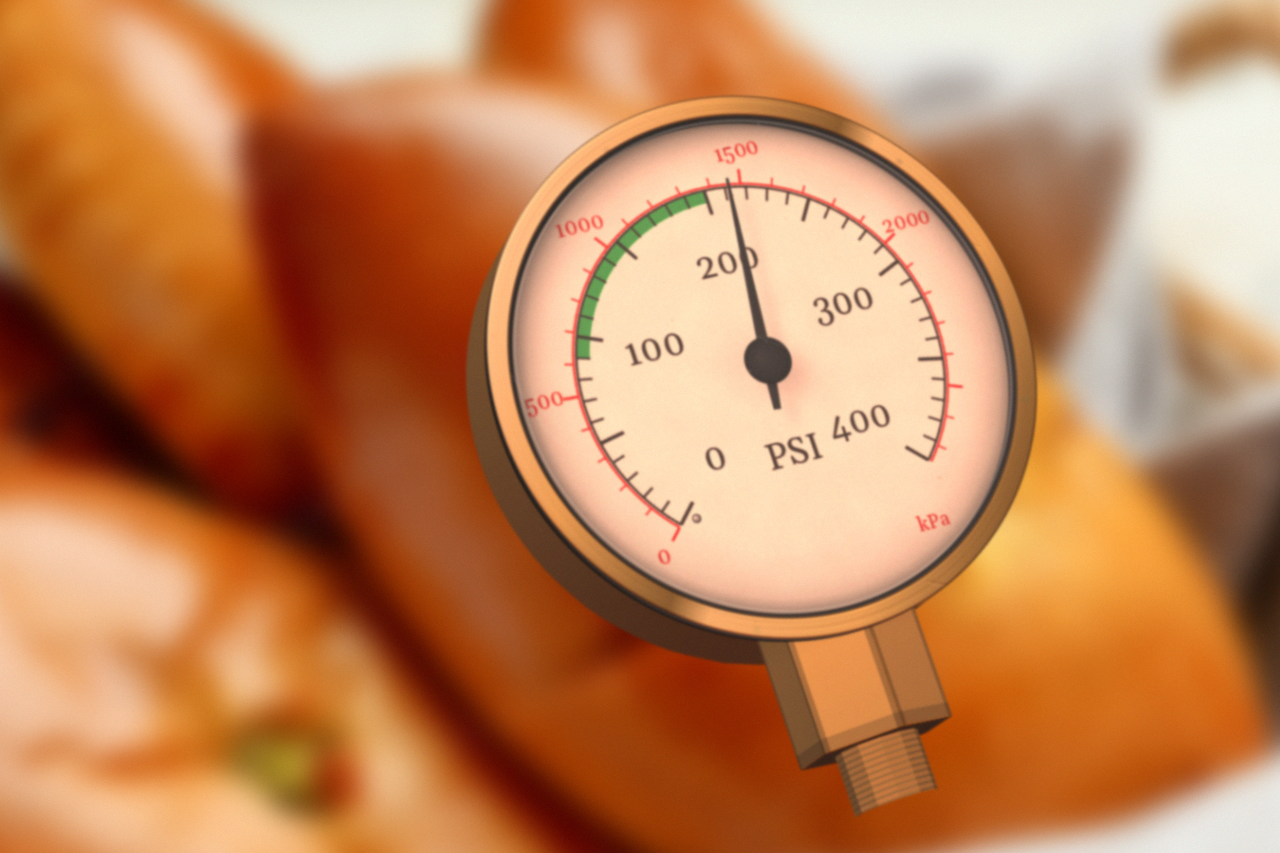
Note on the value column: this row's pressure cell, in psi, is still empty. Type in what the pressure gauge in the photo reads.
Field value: 210 psi
